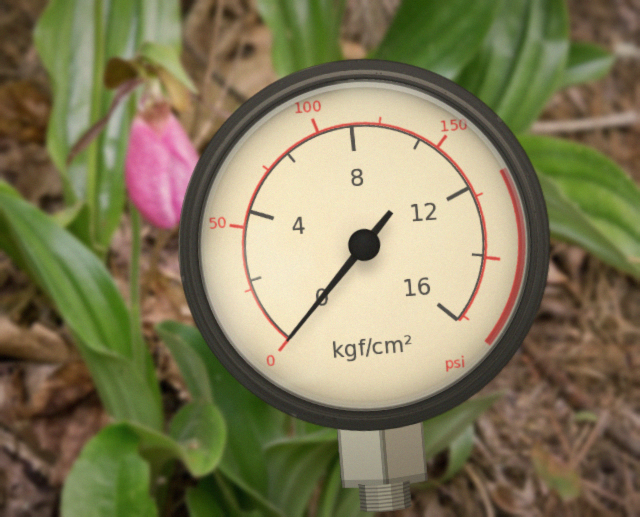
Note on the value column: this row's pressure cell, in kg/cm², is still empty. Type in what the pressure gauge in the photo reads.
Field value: 0 kg/cm²
